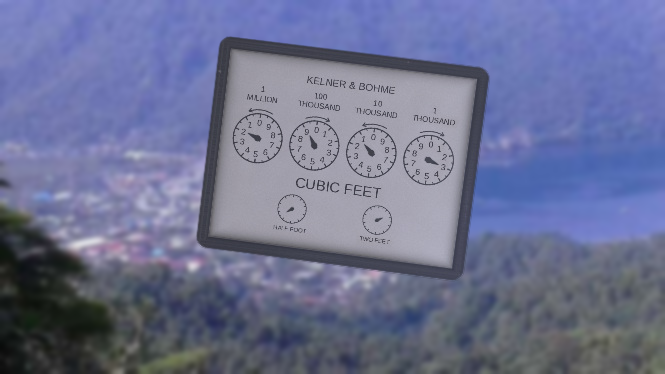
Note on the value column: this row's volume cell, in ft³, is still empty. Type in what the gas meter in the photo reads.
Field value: 191300 ft³
